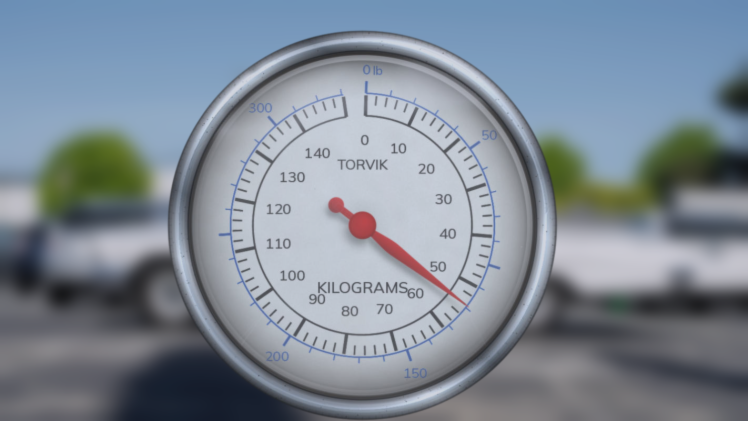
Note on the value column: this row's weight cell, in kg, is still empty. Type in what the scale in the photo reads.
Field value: 54 kg
